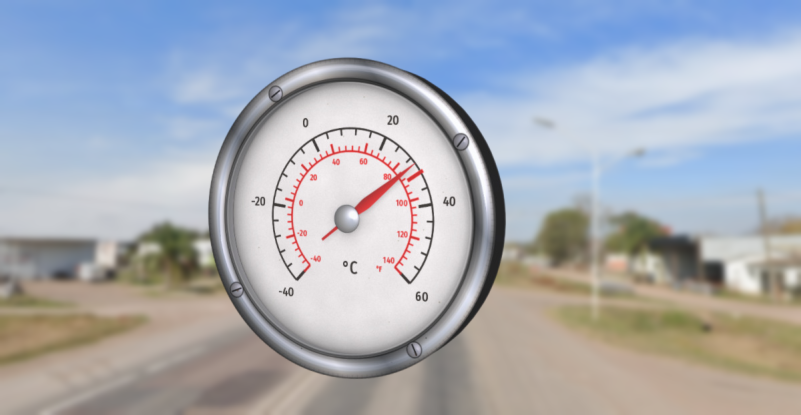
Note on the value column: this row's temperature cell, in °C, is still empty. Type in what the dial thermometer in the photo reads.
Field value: 30 °C
